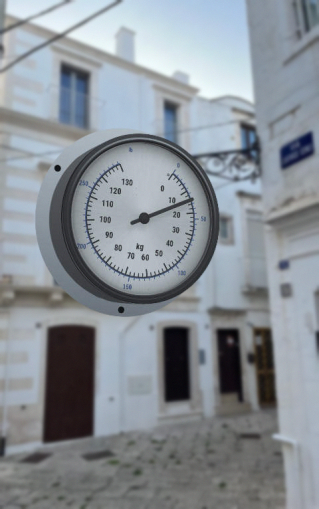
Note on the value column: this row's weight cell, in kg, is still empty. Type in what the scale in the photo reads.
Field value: 14 kg
